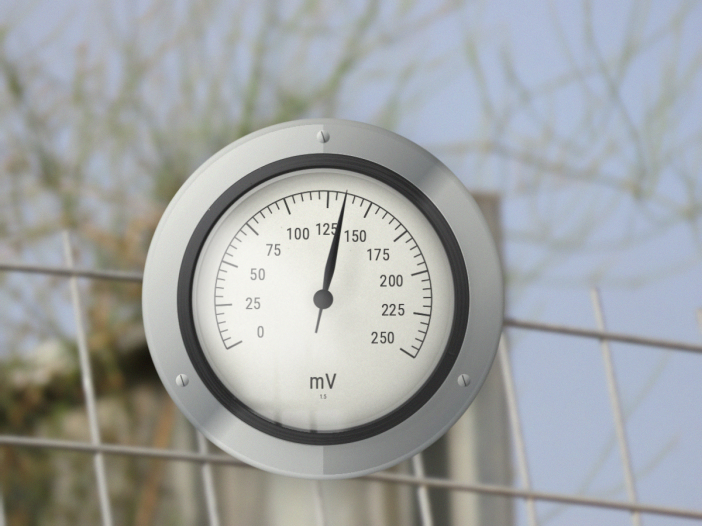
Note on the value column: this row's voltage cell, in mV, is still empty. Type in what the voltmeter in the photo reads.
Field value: 135 mV
